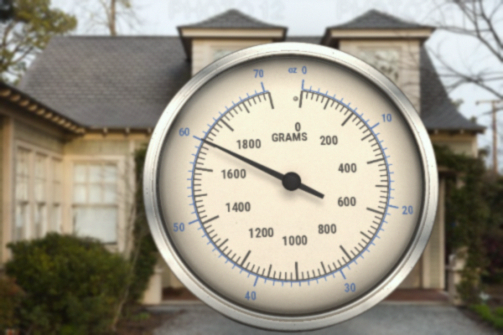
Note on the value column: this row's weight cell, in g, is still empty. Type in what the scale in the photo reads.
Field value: 1700 g
